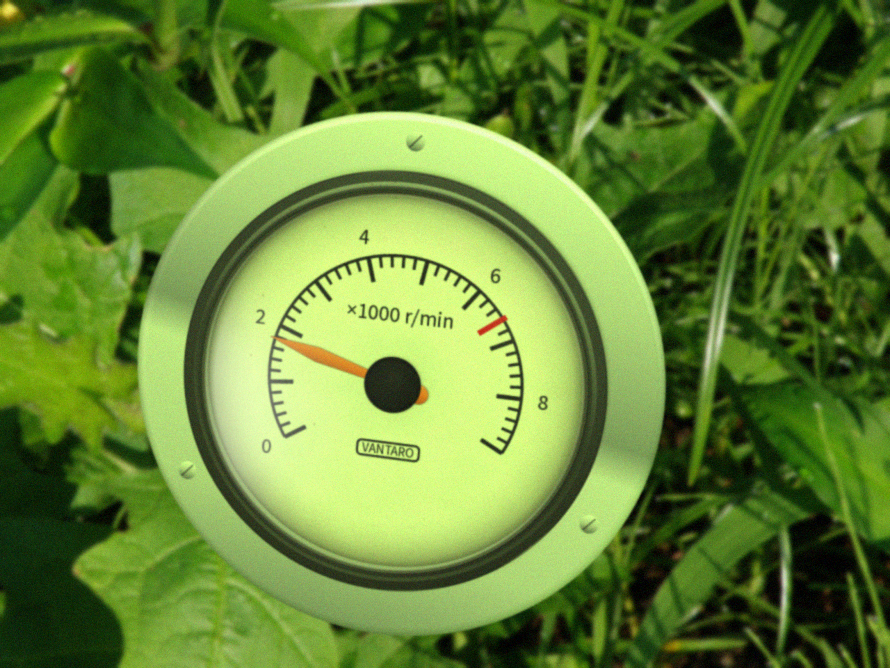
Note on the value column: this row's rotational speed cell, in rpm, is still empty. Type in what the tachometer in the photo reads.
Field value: 1800 rpm
